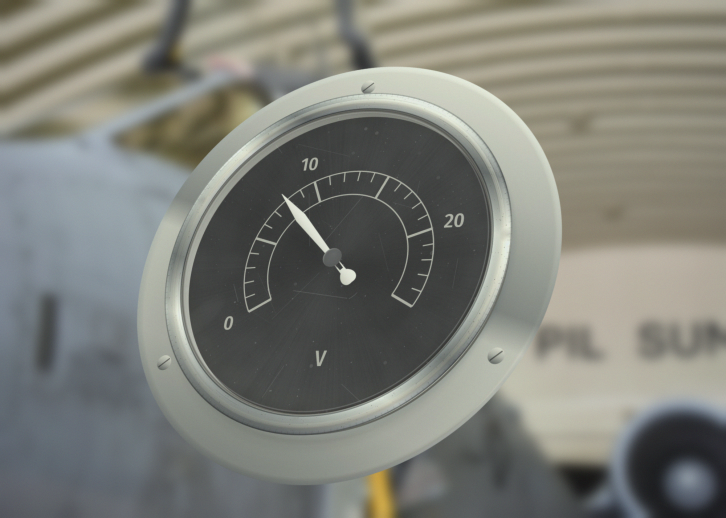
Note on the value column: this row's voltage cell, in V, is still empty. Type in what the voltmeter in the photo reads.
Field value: 8 V
